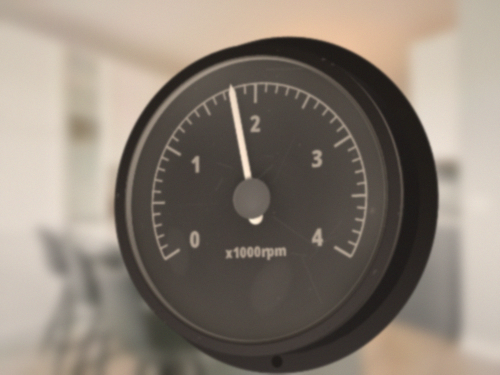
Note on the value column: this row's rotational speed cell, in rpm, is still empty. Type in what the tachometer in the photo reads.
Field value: 1800 rpm
